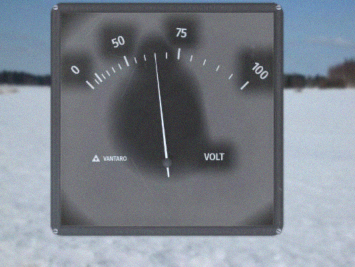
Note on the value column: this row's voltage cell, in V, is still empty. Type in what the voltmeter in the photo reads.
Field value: 65 V
